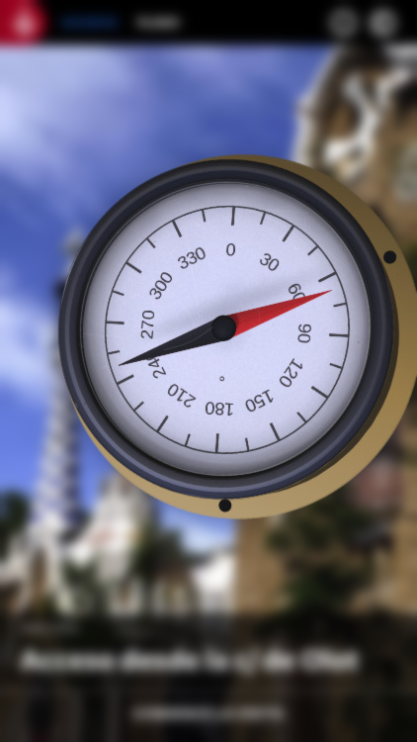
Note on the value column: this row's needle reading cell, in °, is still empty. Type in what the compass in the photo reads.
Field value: 67.5 °
